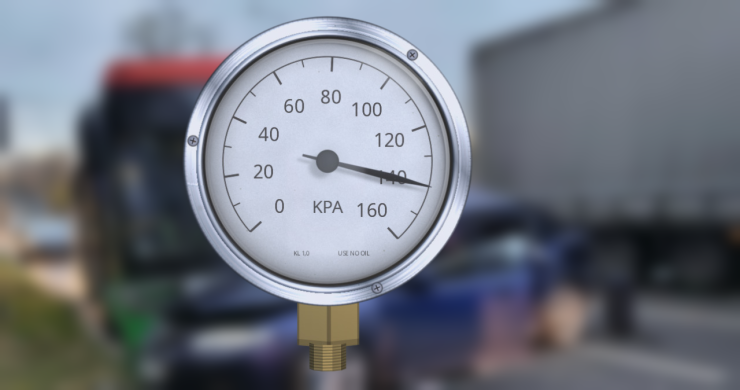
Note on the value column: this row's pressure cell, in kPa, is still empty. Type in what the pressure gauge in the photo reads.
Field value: 140 kPa
